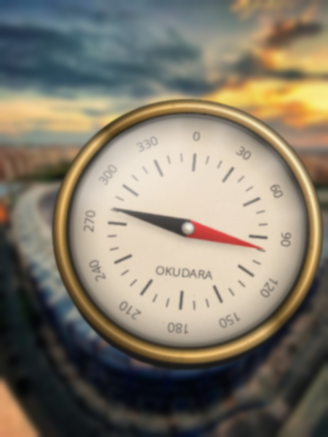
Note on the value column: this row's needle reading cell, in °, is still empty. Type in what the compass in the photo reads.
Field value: 100 °
